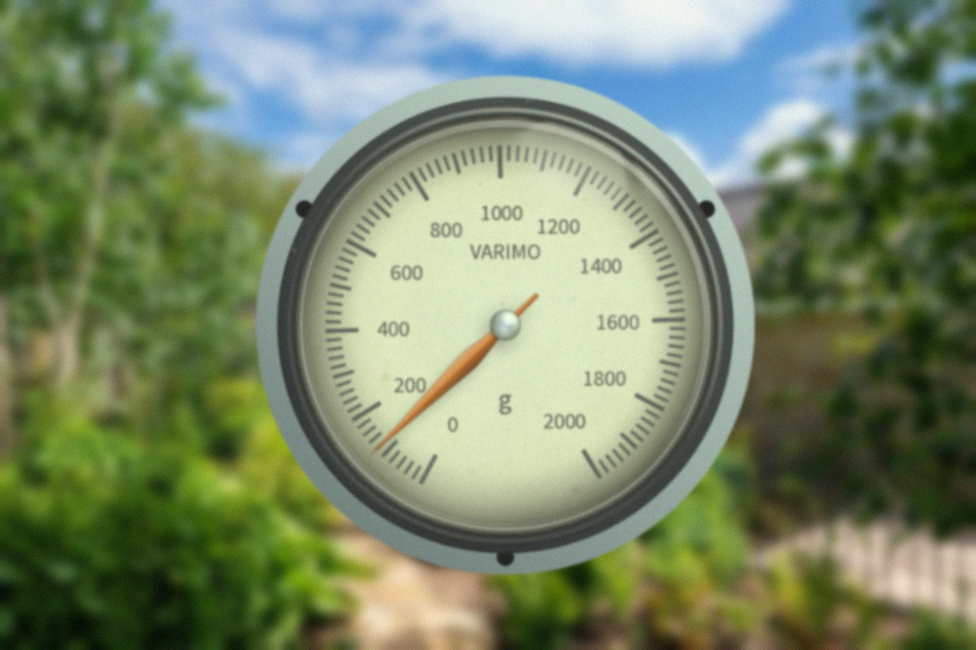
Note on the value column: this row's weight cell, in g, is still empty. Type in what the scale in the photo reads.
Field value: 120 g
